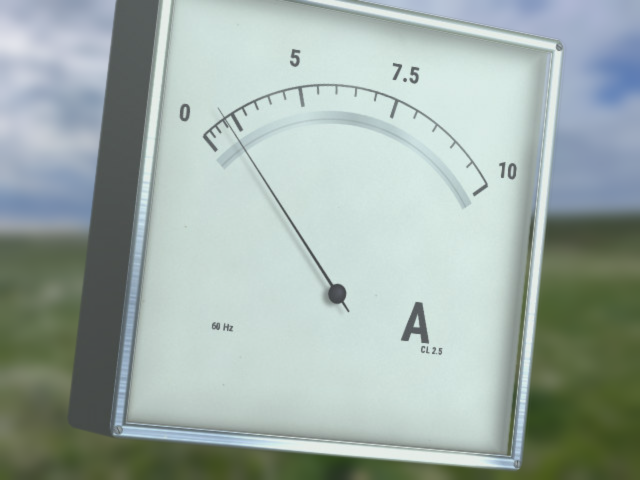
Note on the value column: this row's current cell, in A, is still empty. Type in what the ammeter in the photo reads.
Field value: 2 A
